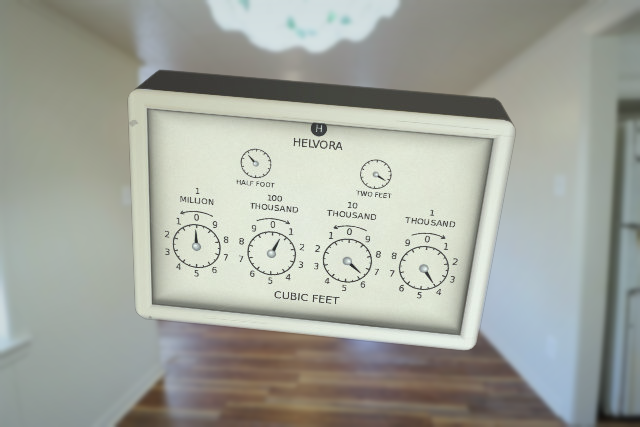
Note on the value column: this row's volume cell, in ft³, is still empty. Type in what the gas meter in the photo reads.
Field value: 6400 ft³
